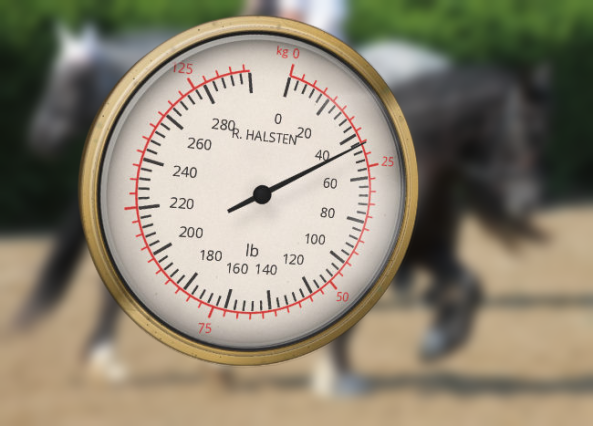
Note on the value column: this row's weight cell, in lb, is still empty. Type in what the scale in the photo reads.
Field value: 44 lb
